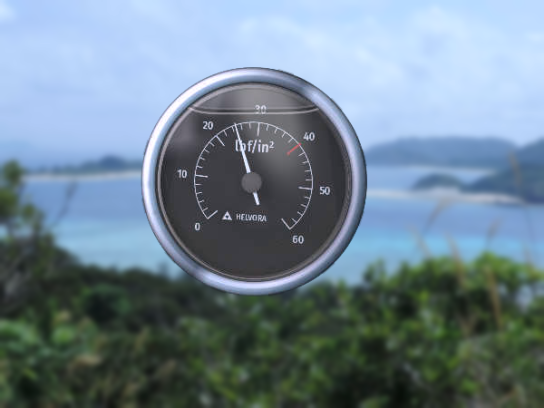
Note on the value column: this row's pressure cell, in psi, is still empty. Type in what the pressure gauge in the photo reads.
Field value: 25 psi
